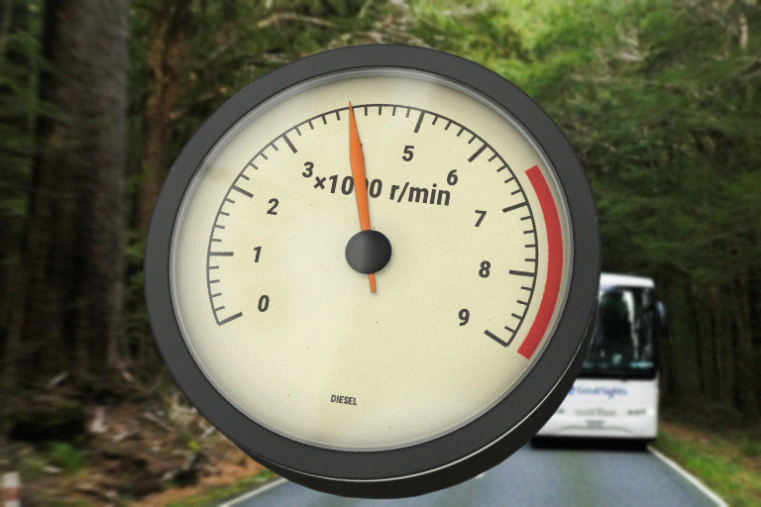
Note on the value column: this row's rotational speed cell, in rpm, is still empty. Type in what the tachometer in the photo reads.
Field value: 4000 rpm
